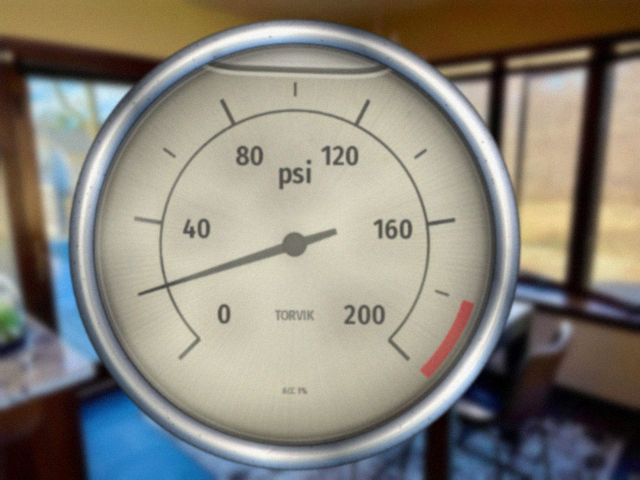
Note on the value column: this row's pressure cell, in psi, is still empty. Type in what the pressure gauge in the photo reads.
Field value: 20 psi
